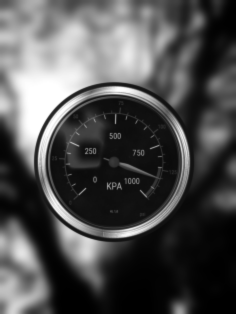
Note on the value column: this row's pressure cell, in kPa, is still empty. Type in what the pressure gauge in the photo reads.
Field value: 900 kPa
